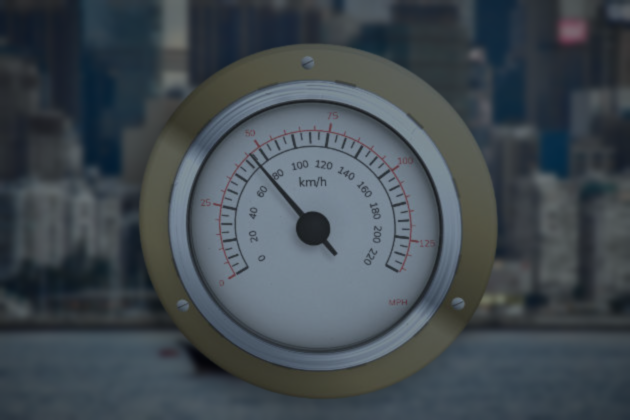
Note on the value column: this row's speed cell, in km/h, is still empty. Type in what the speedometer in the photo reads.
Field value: 75 km/h
